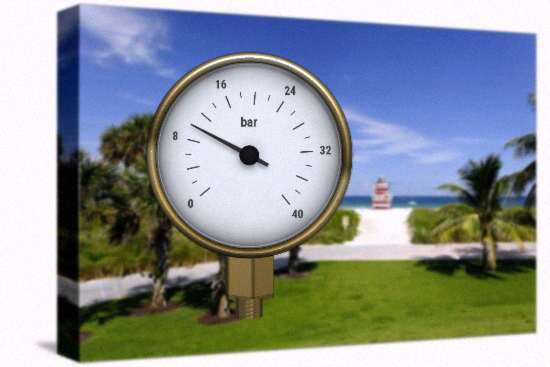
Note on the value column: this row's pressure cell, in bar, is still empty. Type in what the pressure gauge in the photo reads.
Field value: 10 bar
